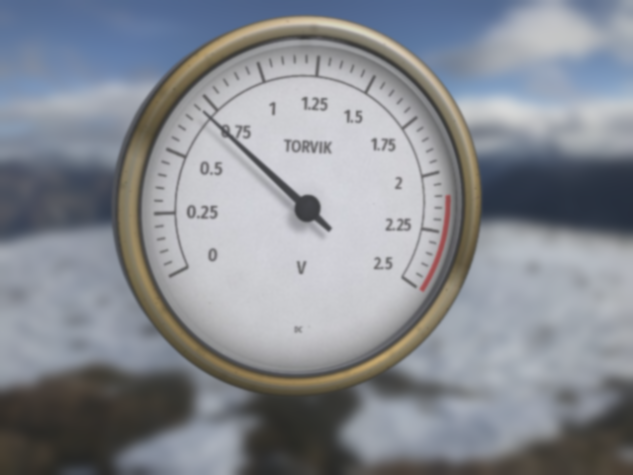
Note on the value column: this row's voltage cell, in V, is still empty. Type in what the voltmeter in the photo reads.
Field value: 0.7 V
